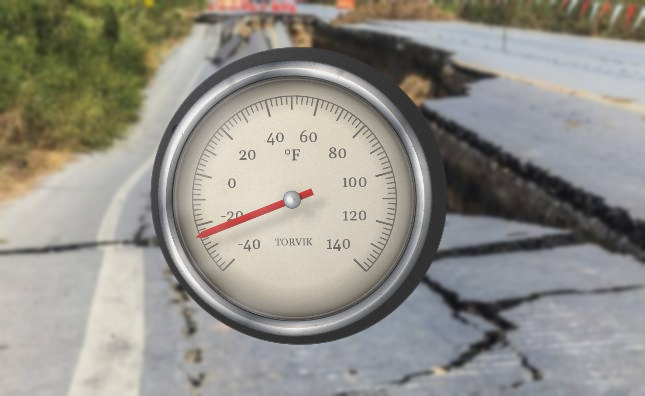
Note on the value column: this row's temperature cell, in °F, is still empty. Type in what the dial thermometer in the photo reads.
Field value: -24 °F
